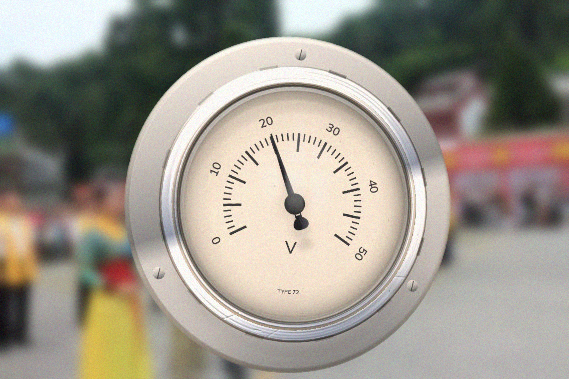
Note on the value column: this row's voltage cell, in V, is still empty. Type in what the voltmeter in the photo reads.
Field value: 20 V
